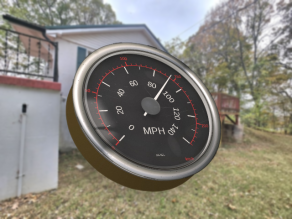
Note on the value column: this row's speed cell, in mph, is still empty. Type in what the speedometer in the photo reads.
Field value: 90 mph
